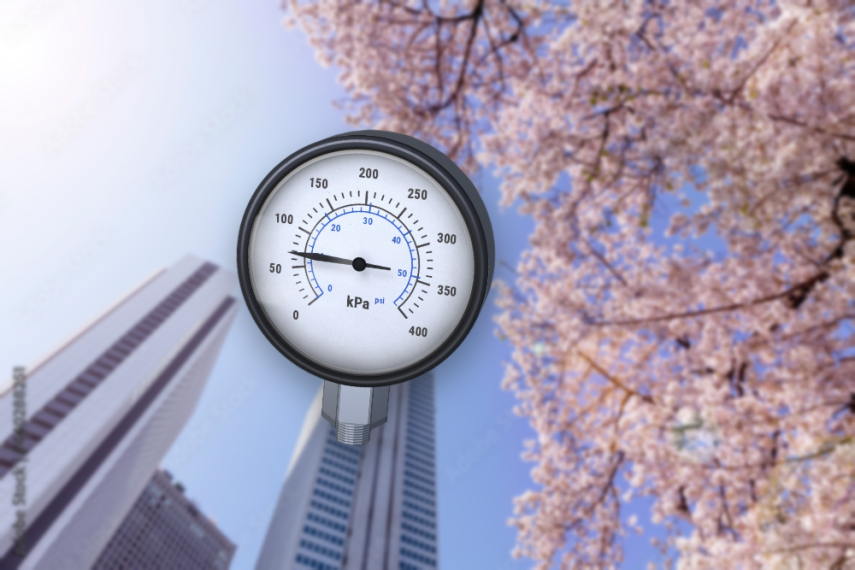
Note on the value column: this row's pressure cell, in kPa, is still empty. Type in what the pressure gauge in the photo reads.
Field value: 70 kPa
